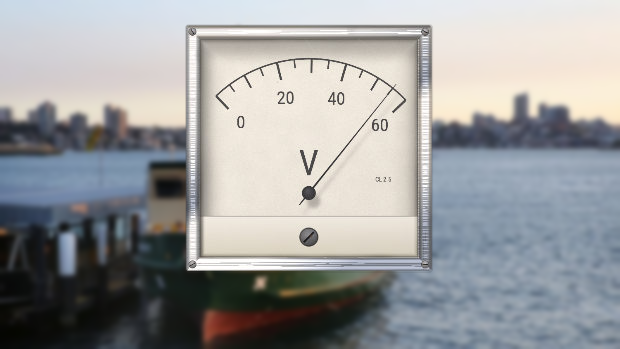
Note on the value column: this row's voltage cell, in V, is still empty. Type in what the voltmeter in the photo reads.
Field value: 55 V
